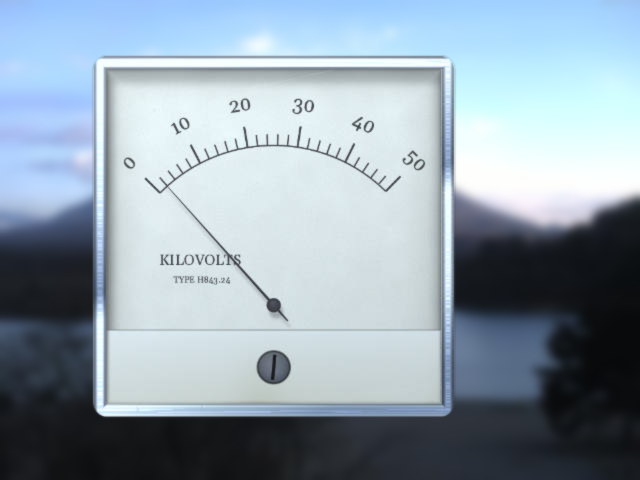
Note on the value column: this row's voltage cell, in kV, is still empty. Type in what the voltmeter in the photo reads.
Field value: 2 kV
